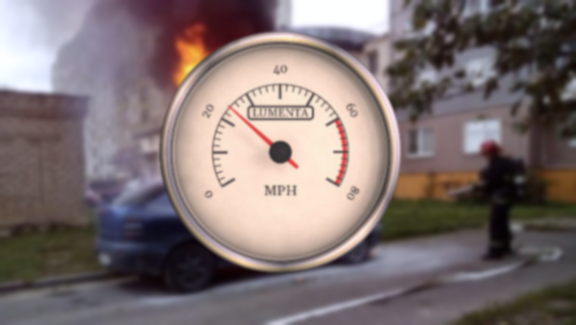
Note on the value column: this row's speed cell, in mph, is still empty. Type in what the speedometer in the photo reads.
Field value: 24 mph
